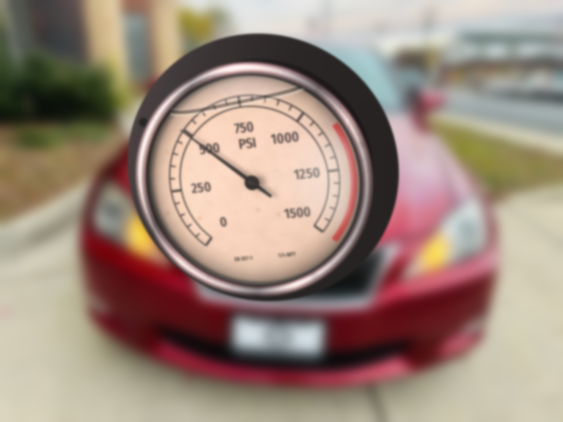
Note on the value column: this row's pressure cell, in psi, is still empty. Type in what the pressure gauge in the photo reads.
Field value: 500 psi
